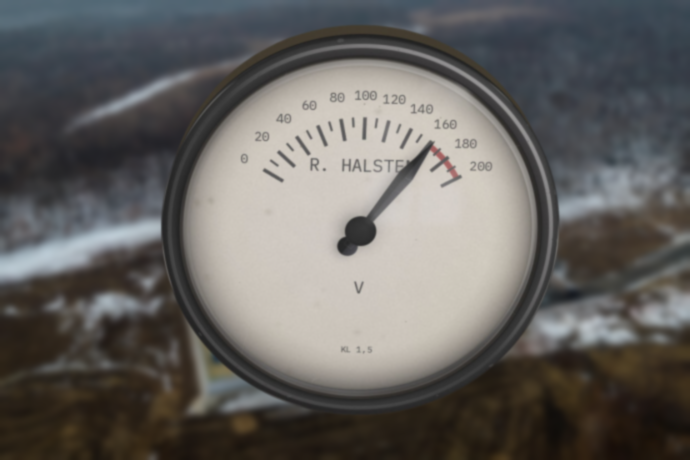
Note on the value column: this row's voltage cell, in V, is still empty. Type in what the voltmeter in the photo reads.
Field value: 160 V
